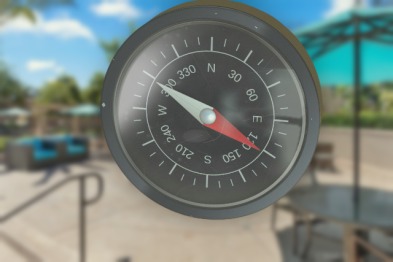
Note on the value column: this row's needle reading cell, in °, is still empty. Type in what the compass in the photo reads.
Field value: 120 °
